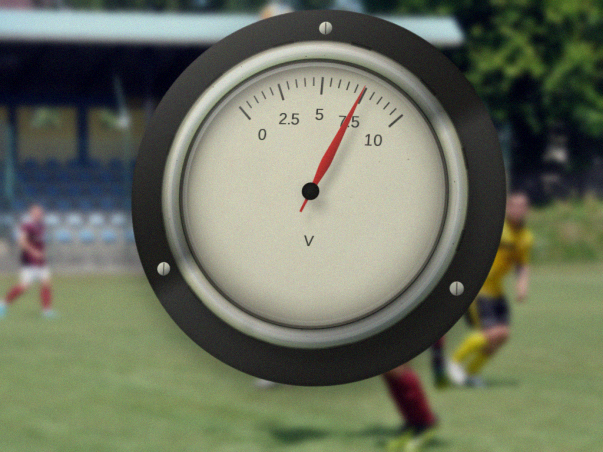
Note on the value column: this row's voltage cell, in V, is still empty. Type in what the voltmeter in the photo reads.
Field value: 7.5 V
